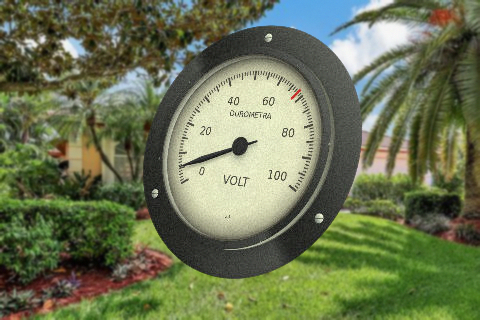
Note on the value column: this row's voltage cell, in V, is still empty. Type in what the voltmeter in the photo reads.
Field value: 5 V
